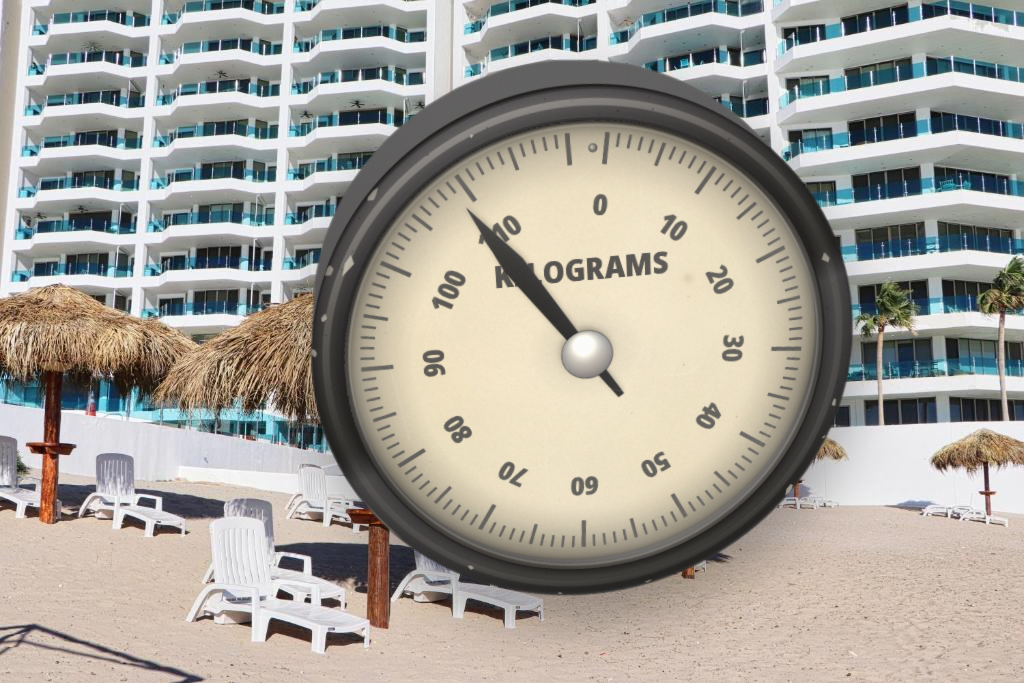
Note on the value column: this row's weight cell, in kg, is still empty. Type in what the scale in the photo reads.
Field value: 109 kg
